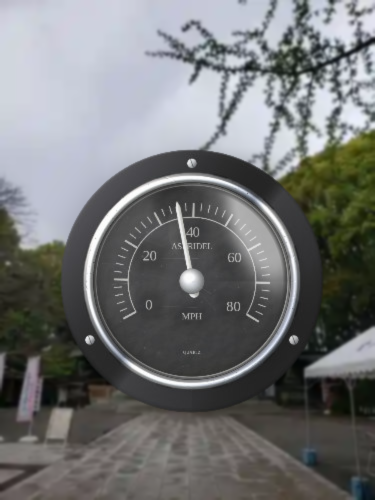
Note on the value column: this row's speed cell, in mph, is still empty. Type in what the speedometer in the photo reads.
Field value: 36 mph
